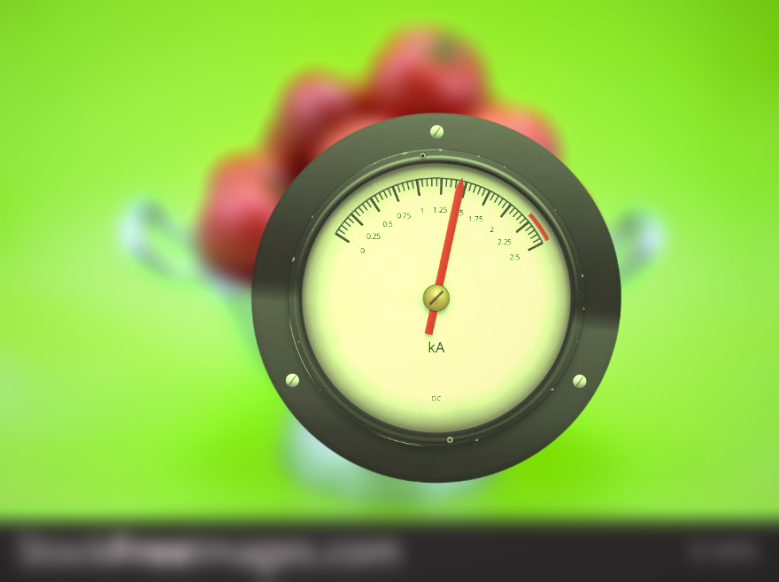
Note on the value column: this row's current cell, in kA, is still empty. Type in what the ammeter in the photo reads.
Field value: 1.45 kA
